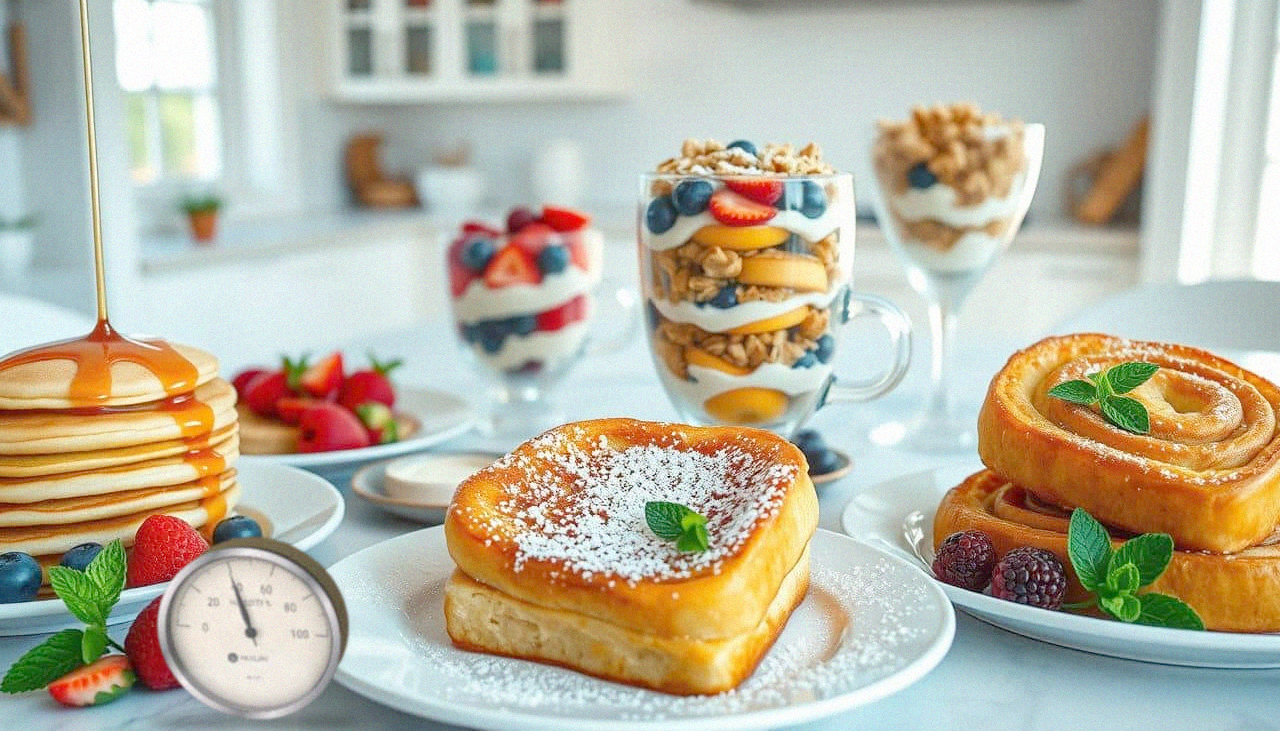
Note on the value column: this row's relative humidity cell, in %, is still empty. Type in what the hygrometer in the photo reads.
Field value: 40 %
